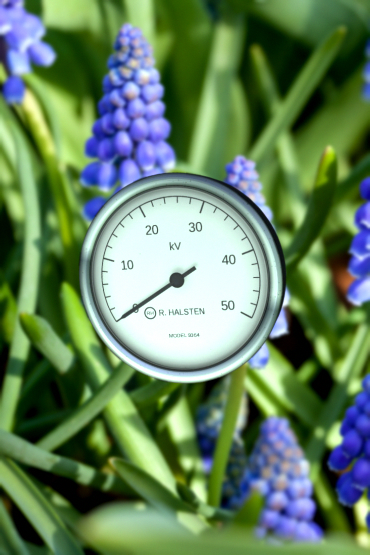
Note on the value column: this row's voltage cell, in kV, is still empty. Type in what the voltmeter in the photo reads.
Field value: 0 kV
